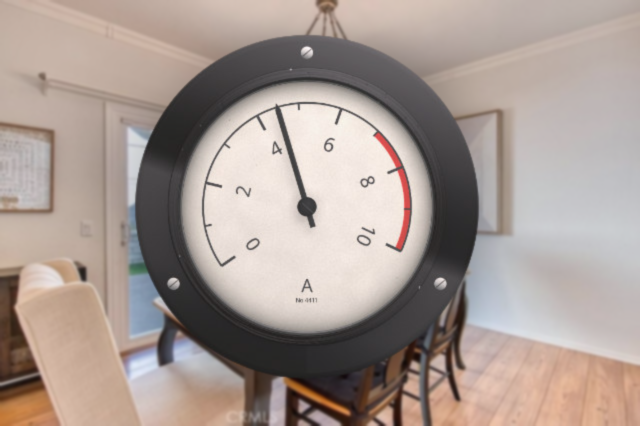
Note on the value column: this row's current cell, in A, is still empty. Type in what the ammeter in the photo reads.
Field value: 4.5 A
